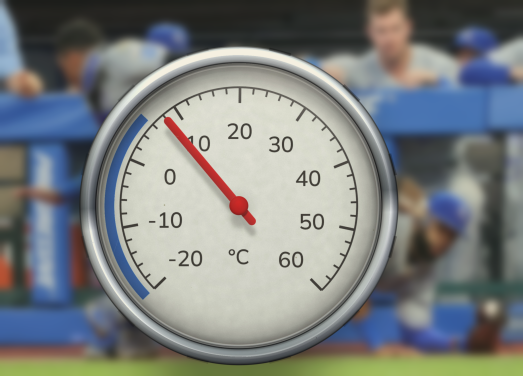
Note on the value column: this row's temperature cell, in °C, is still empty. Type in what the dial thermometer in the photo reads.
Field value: 8 °C
